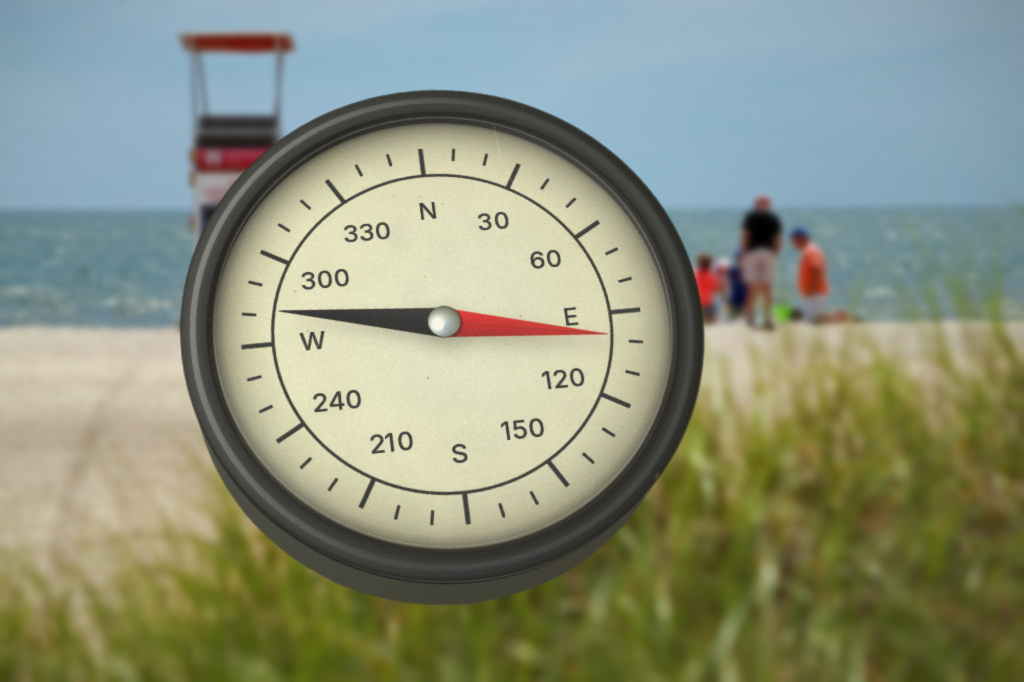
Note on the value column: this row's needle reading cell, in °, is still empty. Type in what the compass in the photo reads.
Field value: 100 °
